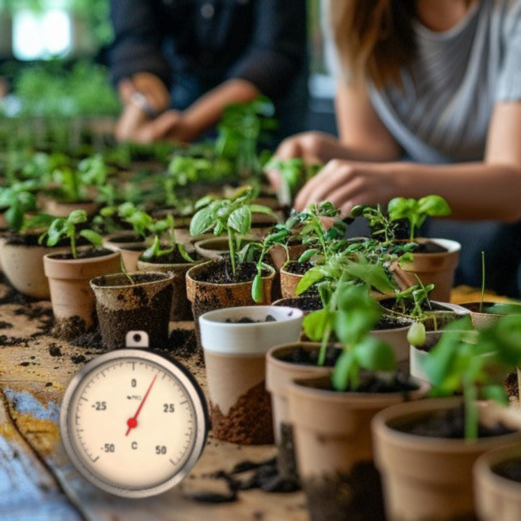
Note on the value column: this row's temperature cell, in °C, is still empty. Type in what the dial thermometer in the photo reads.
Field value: 10 °C
